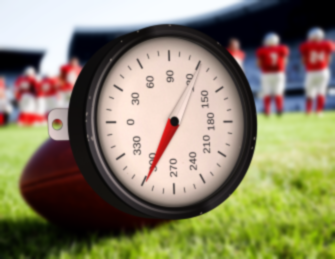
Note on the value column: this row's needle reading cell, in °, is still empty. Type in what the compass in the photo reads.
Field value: 300 °
